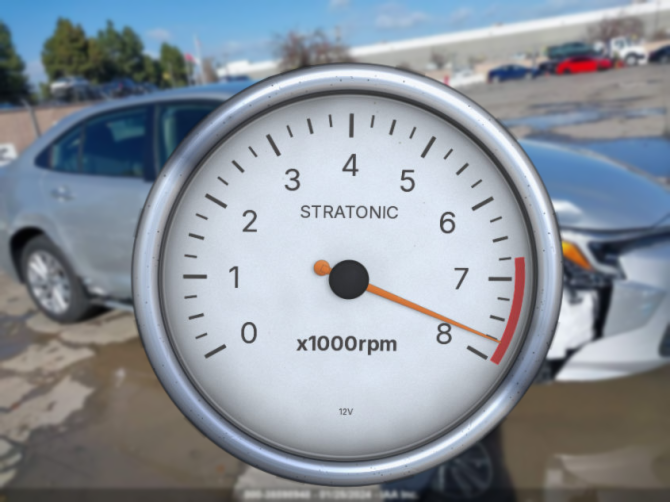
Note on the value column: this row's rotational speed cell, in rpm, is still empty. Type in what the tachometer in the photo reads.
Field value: 7750 rpm
